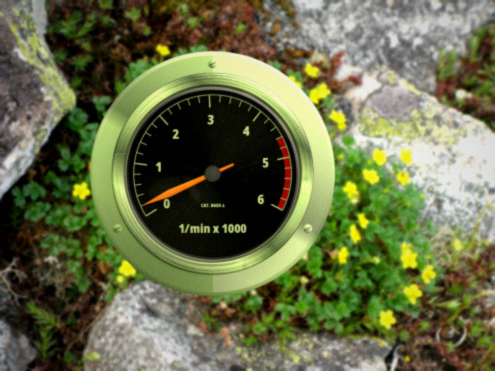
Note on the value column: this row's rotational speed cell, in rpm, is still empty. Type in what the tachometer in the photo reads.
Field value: 200 rpm
